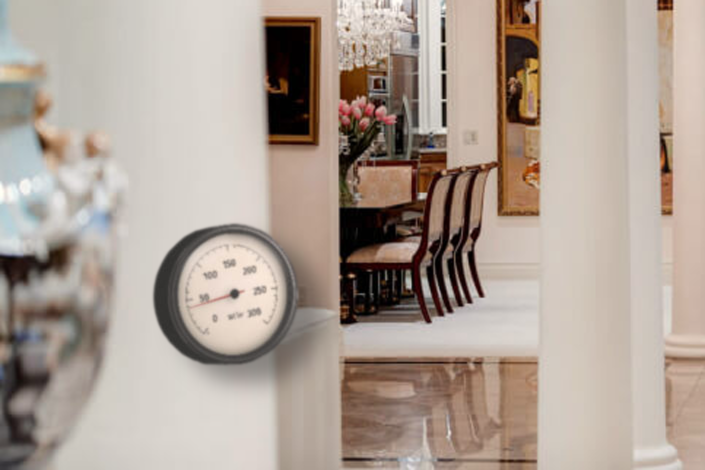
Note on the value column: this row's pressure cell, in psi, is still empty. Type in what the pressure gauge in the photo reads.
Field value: 40 psi
